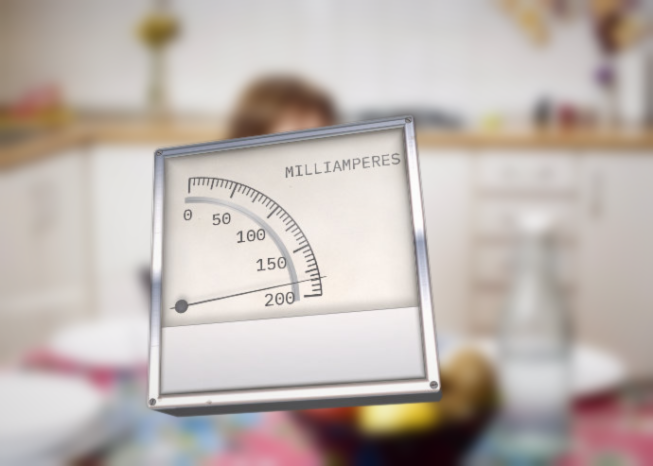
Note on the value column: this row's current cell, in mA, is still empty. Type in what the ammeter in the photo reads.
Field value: 185 mA
